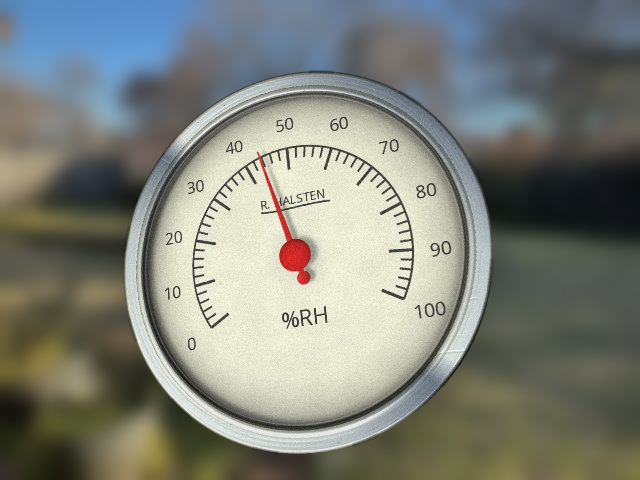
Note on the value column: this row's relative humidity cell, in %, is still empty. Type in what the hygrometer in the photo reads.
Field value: 44 %
